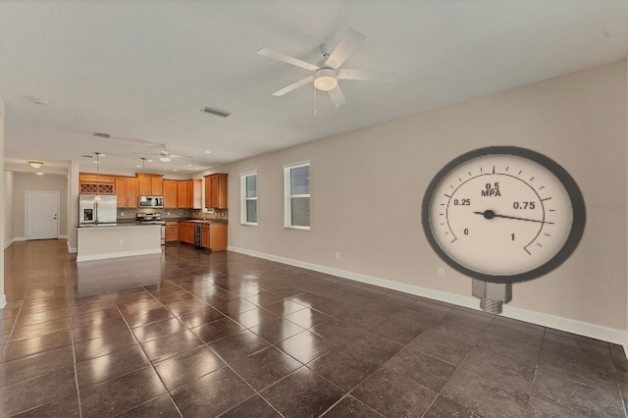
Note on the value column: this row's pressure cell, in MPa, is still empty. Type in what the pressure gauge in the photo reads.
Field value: 0.85 MPa
